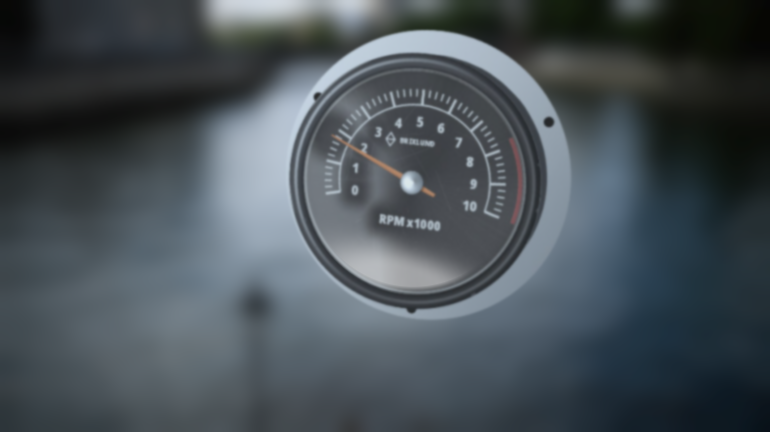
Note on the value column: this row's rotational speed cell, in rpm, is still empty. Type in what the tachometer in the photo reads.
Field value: 1800 rpm
